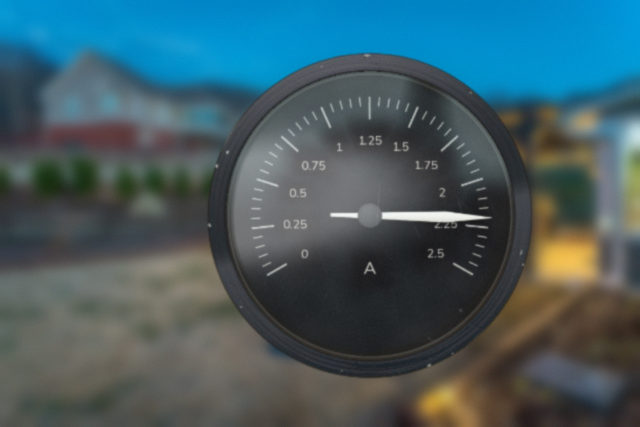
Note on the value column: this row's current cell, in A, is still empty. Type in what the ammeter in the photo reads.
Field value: 2.2 A
